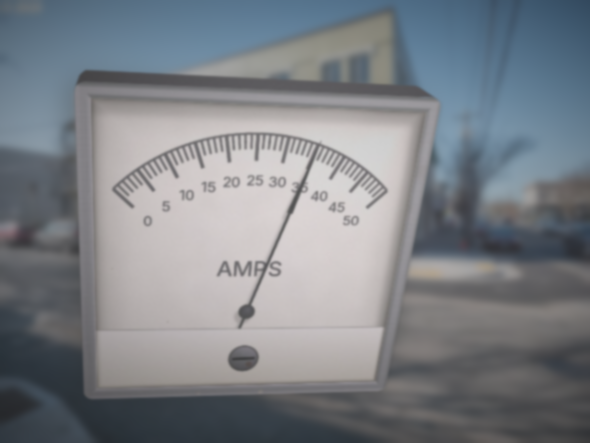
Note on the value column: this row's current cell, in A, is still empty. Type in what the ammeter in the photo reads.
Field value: 35 A
